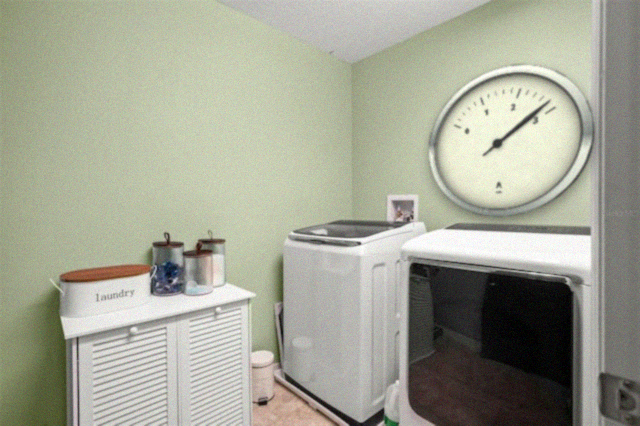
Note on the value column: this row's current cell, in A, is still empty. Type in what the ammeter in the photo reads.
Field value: 2.8 A
